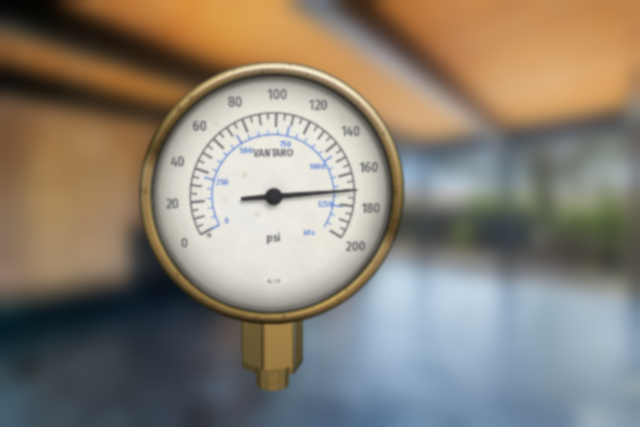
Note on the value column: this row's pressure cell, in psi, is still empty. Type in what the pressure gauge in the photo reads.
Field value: 170 psi
